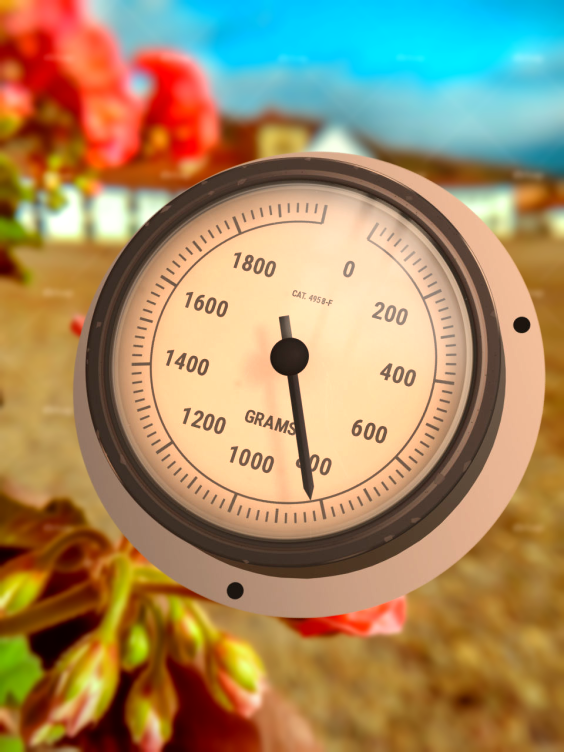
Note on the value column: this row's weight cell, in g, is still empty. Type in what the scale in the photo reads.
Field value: 820 g
